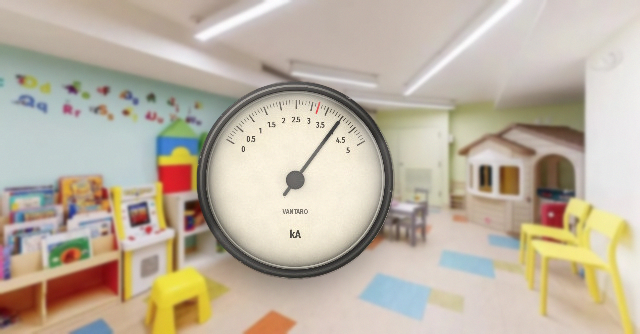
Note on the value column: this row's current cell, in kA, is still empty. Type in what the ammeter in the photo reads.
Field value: 4 kA
